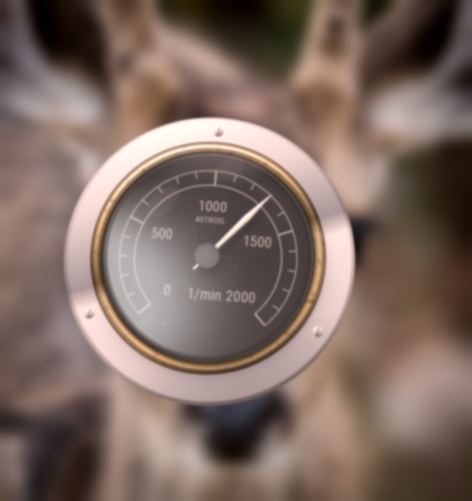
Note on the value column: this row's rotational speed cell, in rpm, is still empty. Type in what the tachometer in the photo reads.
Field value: 1300 rpm
